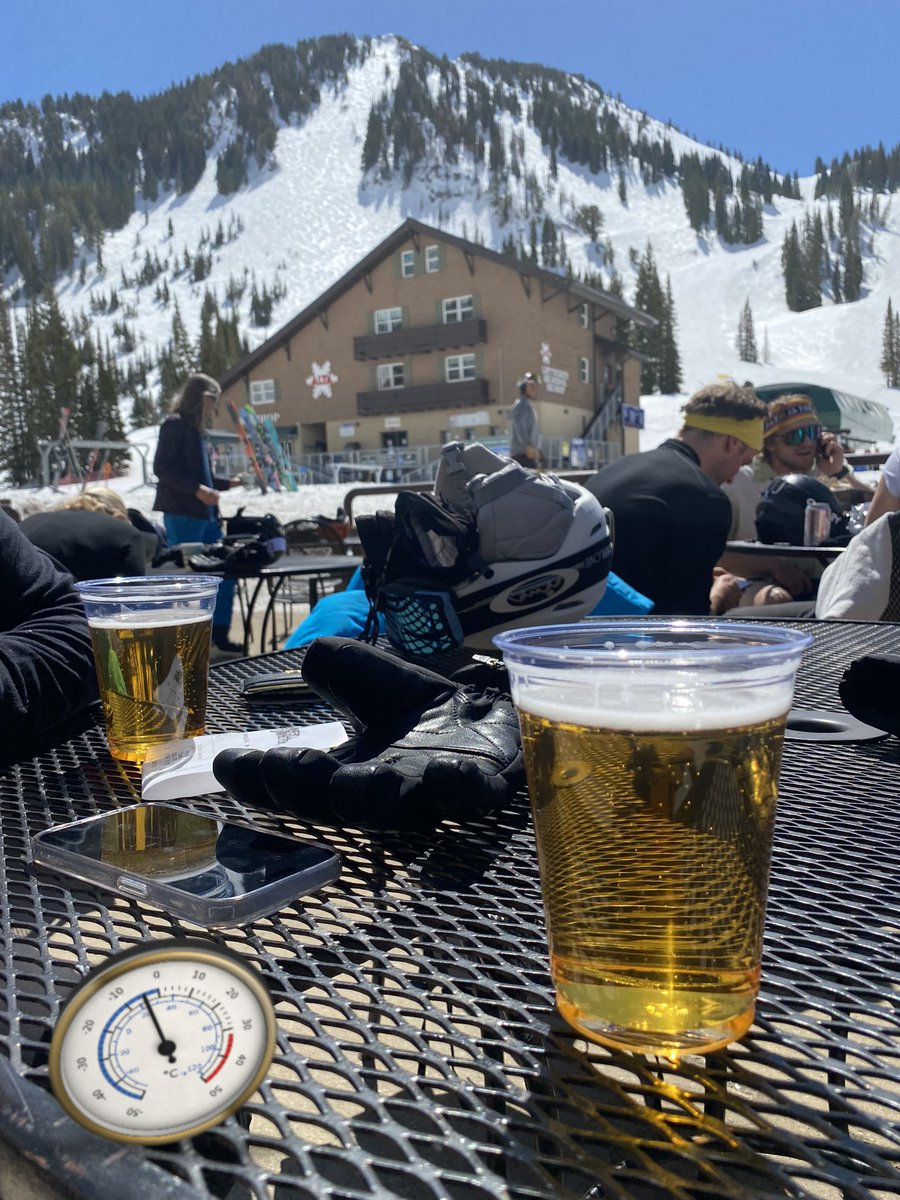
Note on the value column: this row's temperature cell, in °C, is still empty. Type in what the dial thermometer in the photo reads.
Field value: -4 °C
